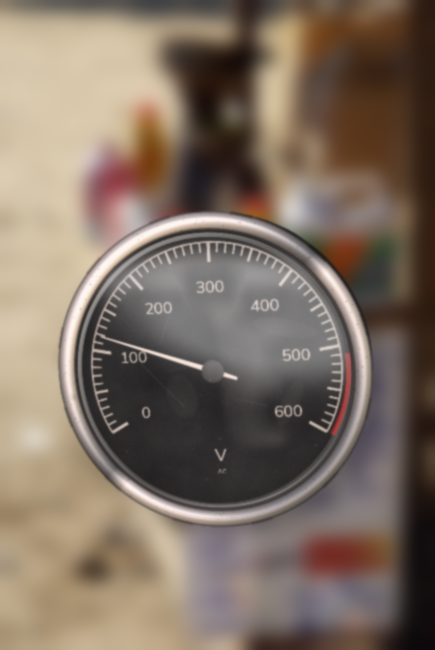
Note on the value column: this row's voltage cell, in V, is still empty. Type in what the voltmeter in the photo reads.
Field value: 120 V
